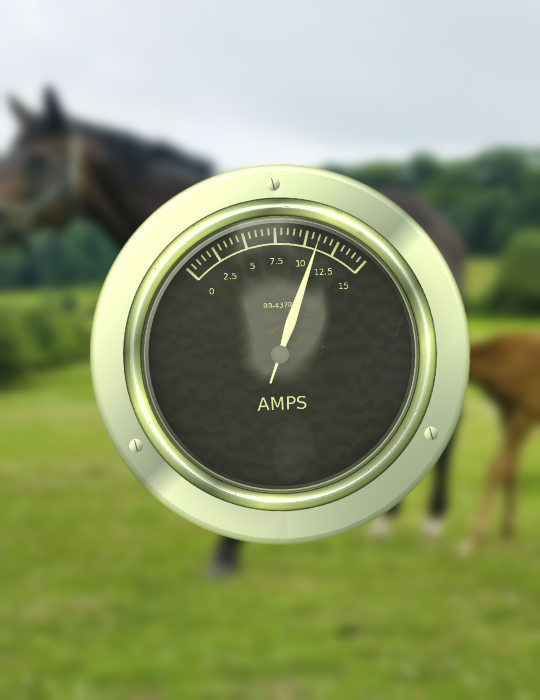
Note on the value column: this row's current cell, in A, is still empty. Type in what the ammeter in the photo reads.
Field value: 11 A
